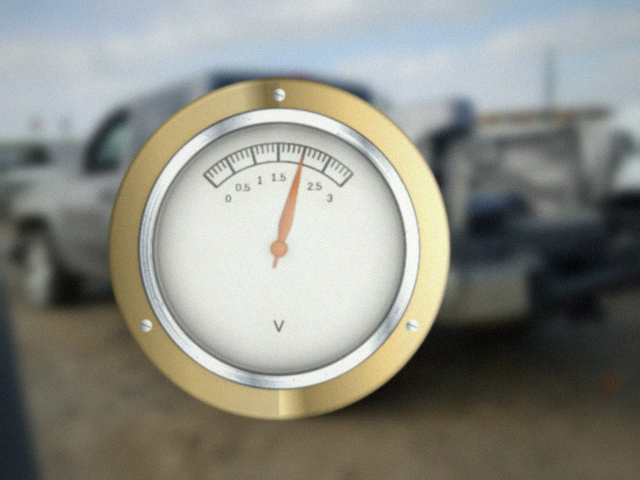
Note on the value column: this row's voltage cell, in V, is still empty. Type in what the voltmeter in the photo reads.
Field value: 2 V
